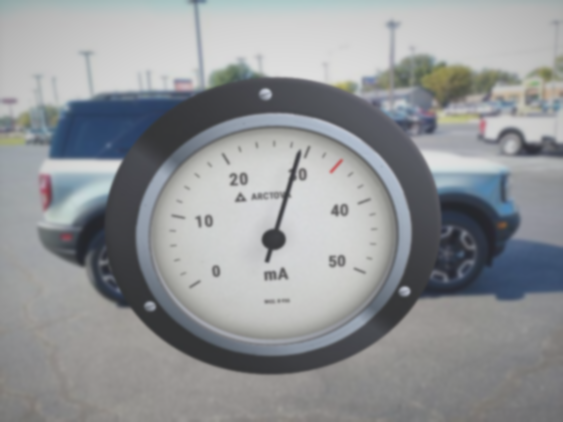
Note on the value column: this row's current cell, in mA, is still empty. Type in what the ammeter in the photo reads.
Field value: 29 mA
